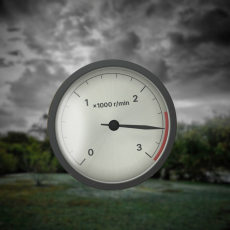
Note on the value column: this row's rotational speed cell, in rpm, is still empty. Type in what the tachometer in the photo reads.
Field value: 2600 rpm
